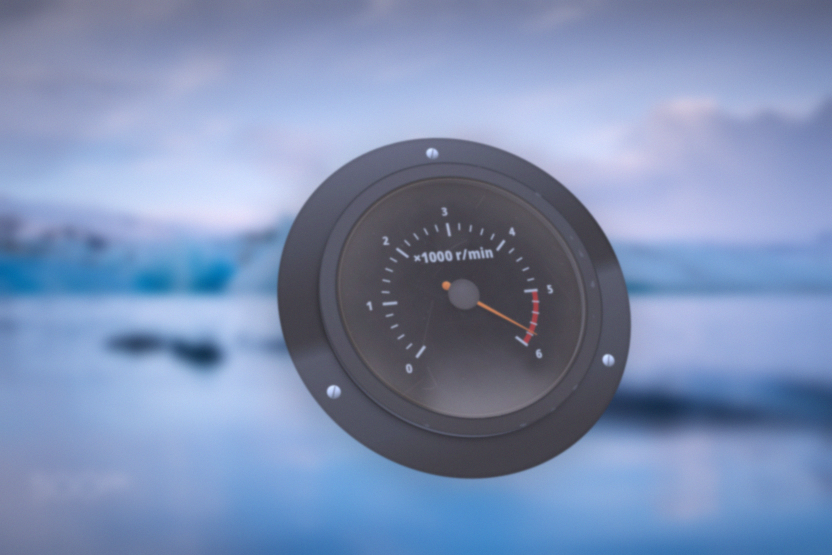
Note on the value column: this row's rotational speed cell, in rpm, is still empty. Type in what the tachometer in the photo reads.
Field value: 5800 rpm
